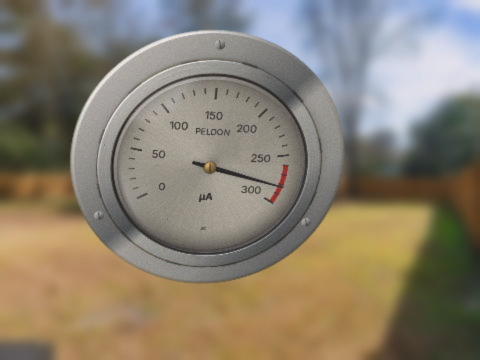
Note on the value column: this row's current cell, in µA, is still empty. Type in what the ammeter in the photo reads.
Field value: 280 µA
